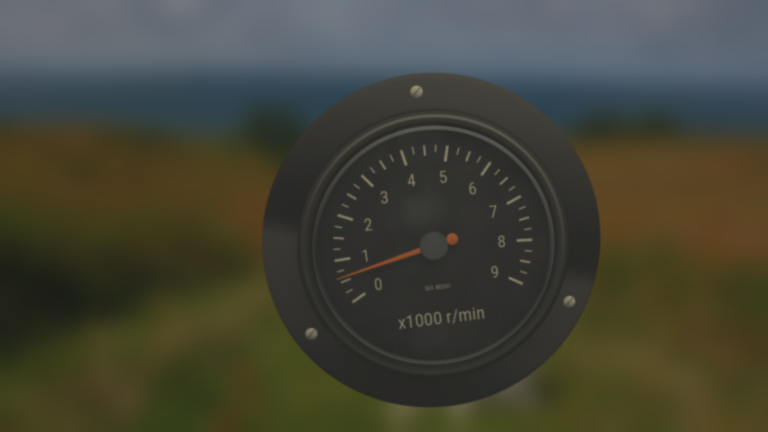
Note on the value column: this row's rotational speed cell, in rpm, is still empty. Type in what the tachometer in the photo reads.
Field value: 625 rpm
